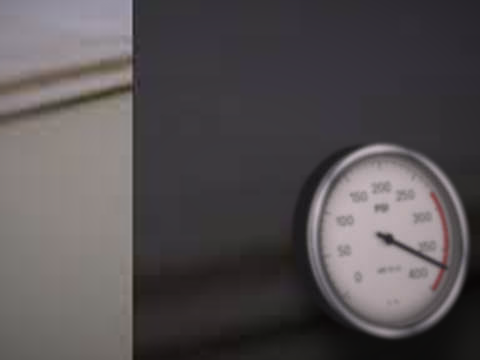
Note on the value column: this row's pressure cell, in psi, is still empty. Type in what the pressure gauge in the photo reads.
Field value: 370 psi
